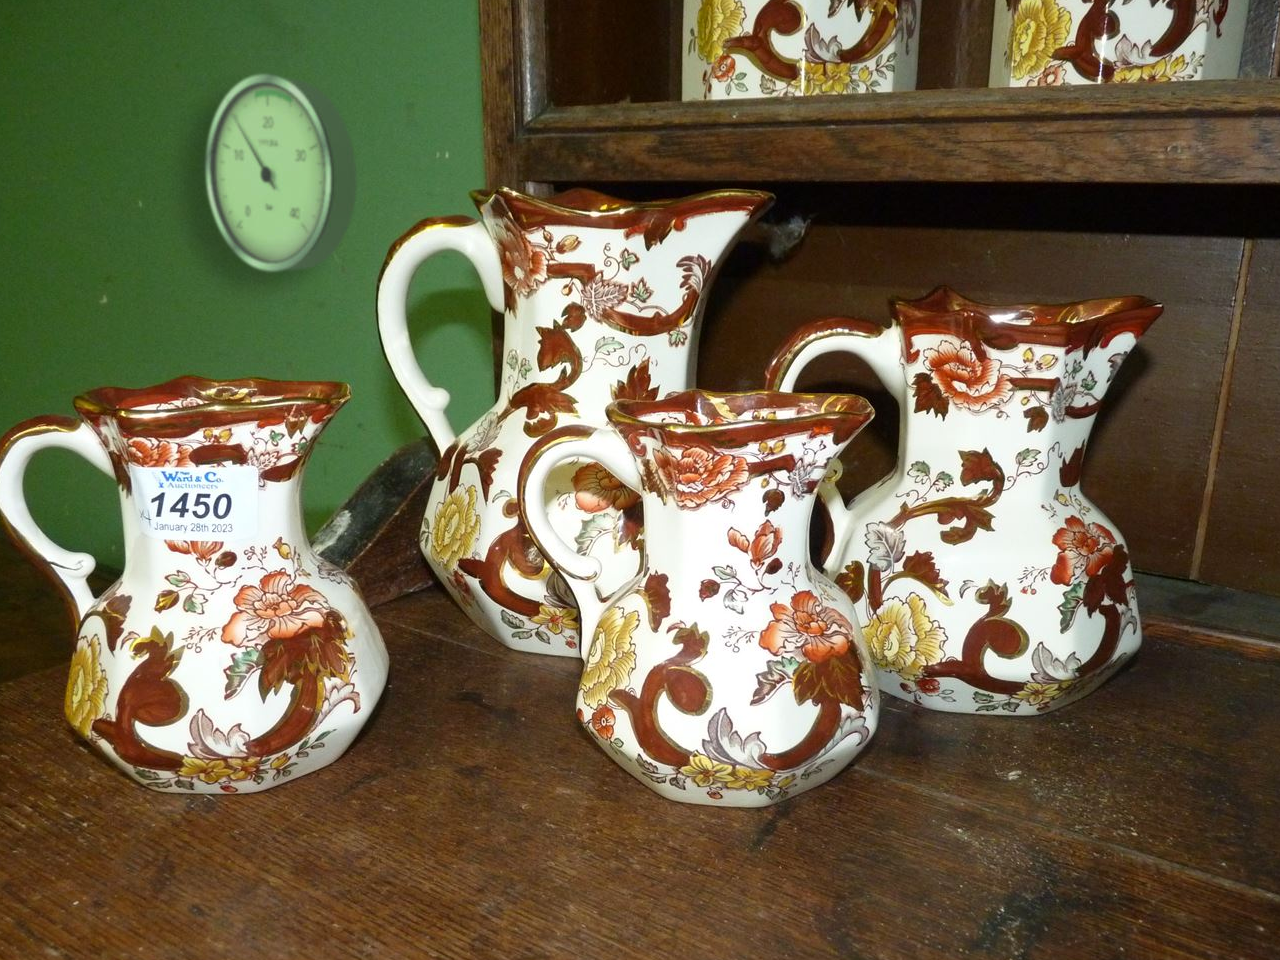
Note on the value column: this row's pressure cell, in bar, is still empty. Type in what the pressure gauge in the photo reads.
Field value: 14 bar
